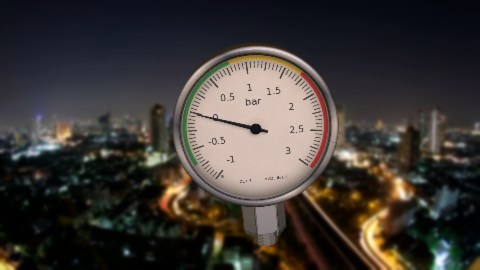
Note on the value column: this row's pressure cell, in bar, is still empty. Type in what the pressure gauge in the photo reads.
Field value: 0 bar
